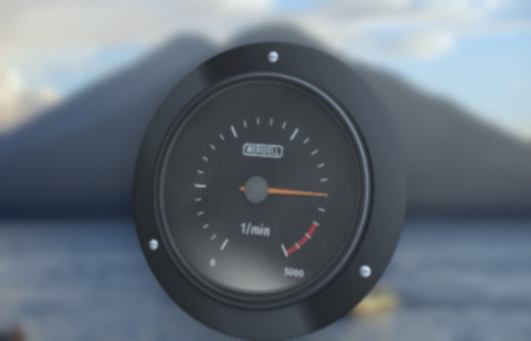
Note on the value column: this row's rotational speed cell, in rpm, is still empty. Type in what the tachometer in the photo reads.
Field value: 4000 rpm
